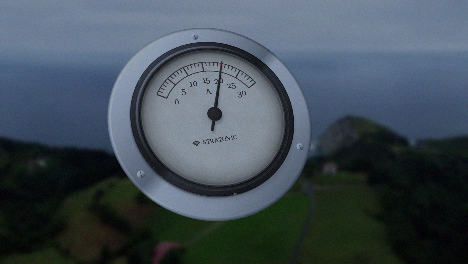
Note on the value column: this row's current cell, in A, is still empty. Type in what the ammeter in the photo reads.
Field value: 20 A
